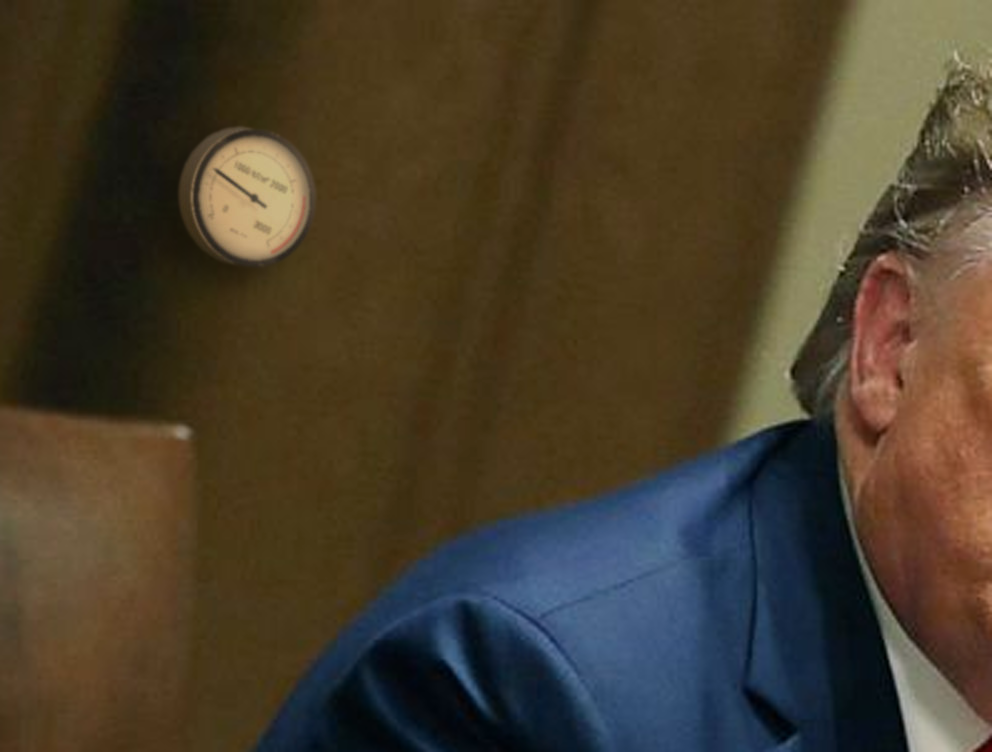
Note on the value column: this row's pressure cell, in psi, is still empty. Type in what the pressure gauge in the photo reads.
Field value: 600 psi
